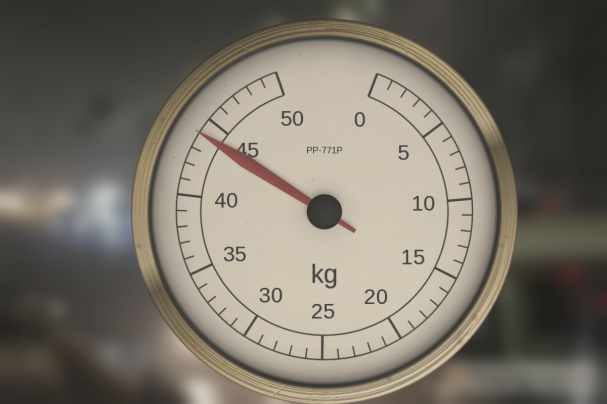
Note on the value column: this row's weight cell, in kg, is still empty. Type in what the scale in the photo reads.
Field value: 44 kg
